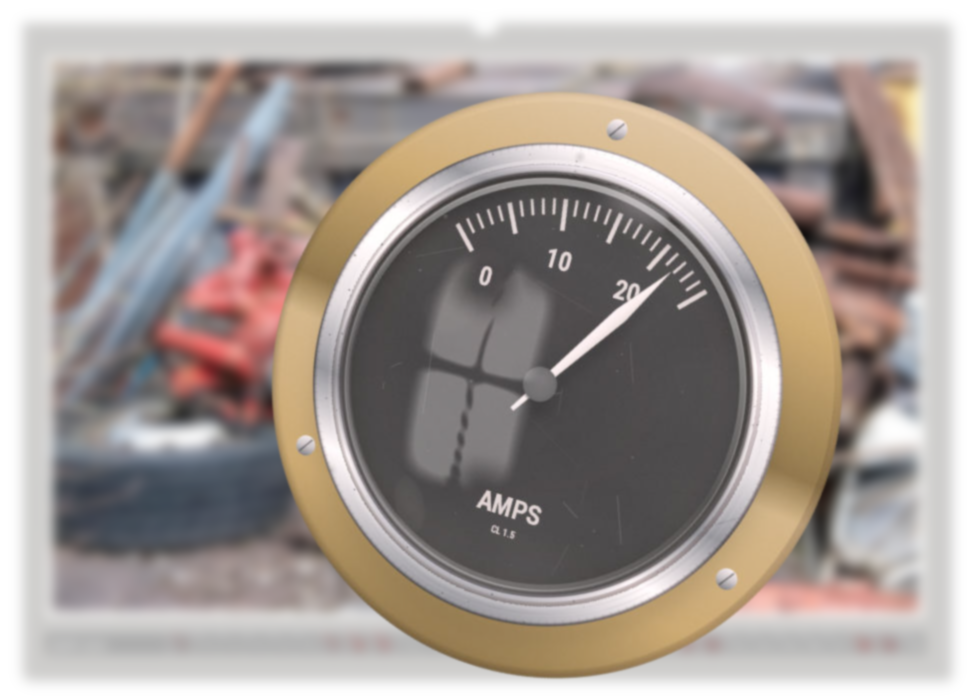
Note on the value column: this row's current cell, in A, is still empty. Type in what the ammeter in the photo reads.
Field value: 22 A
